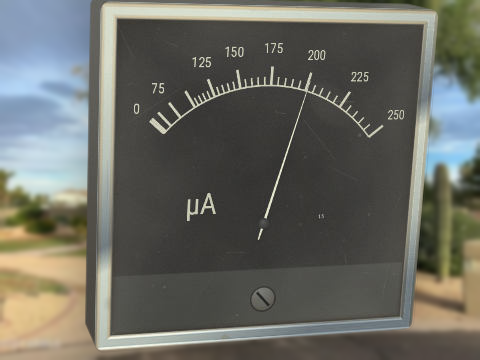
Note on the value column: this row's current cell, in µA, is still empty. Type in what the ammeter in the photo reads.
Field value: 200 µA
